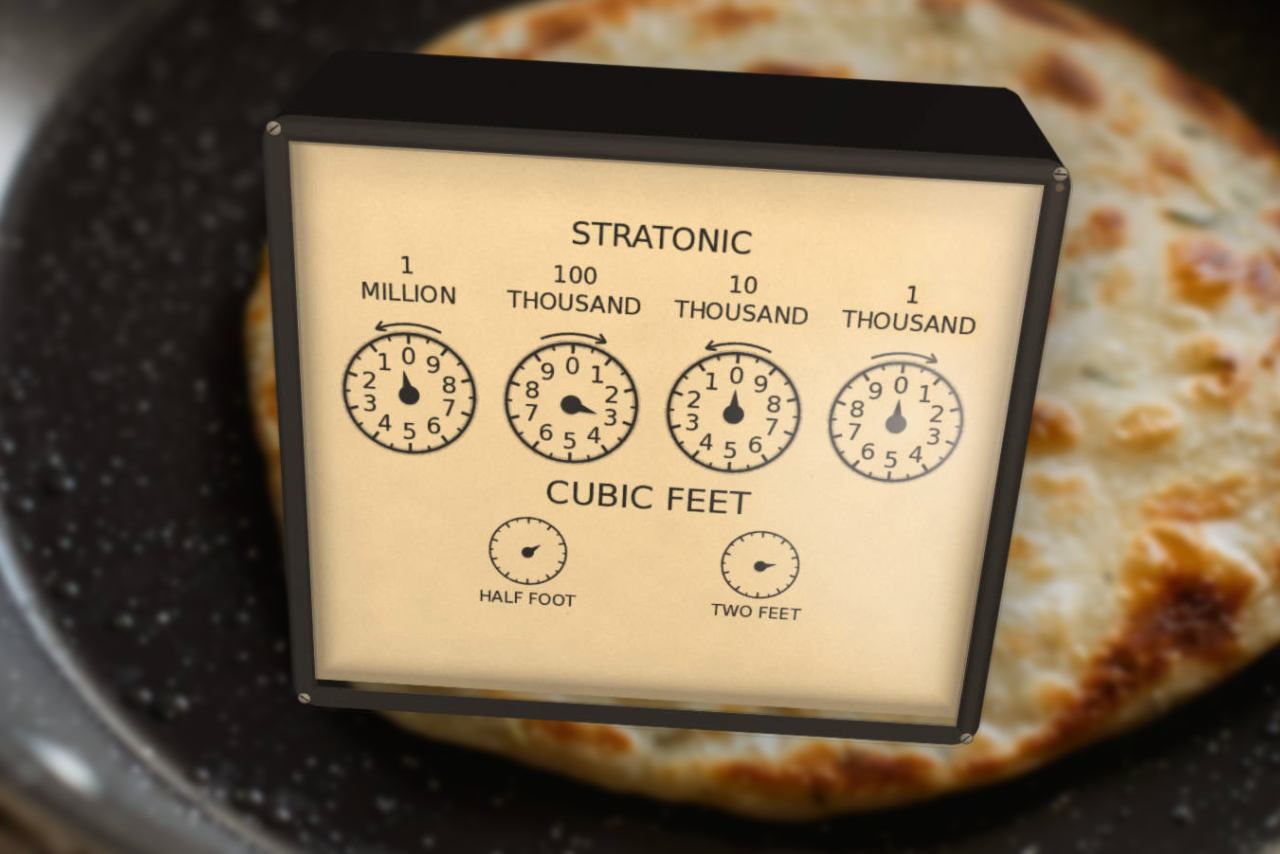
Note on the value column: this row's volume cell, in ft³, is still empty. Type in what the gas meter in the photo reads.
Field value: 30000 ft³
